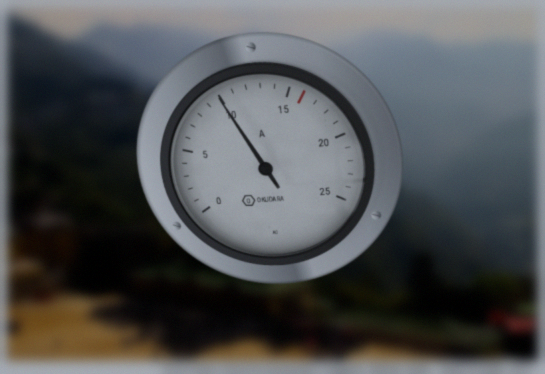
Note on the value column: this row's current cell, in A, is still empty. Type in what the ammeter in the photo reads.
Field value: 10 A
